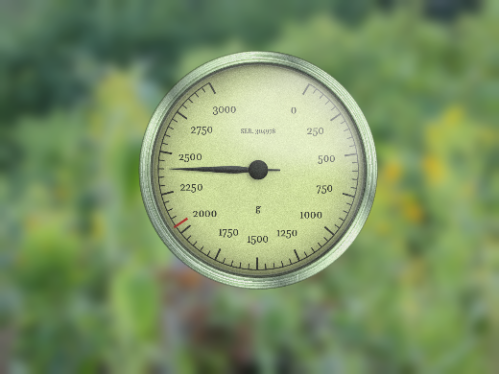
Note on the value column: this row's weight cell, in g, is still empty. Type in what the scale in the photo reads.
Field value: 2400 g
